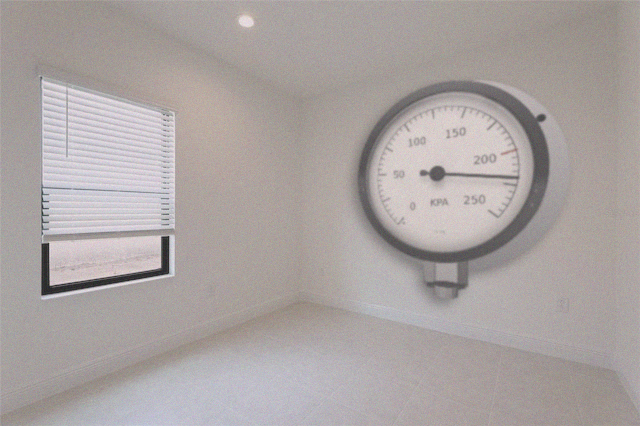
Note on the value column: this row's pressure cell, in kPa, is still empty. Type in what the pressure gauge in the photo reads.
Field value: 220 kPa
